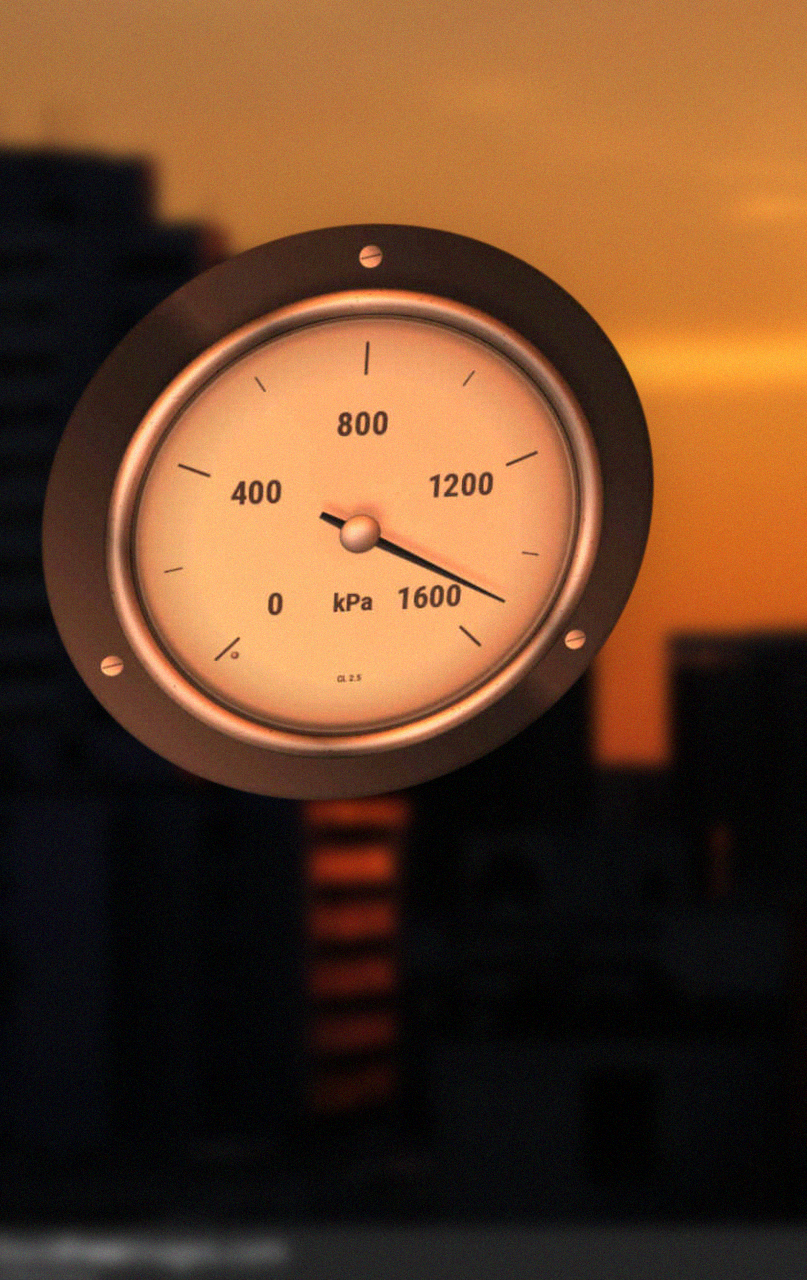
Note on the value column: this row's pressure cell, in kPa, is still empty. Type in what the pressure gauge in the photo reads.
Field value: 1500 kPa
